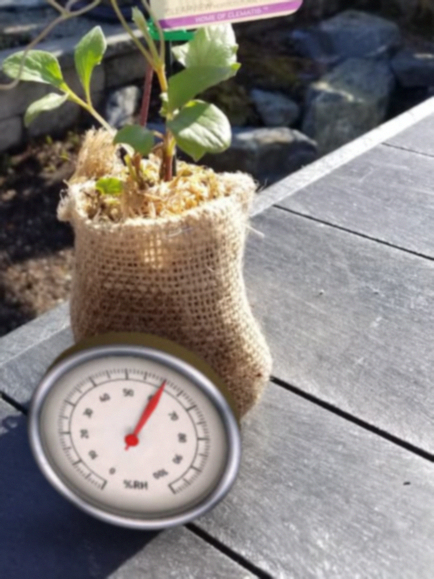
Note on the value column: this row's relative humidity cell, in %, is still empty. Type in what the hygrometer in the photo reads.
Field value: 60 %
